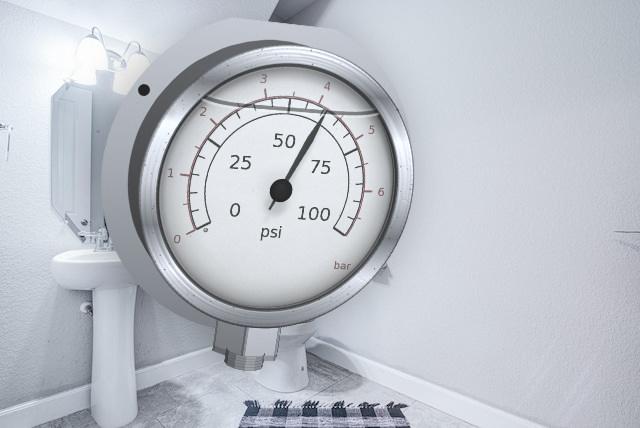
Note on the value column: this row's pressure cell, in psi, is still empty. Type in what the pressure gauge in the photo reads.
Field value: 60 psi
